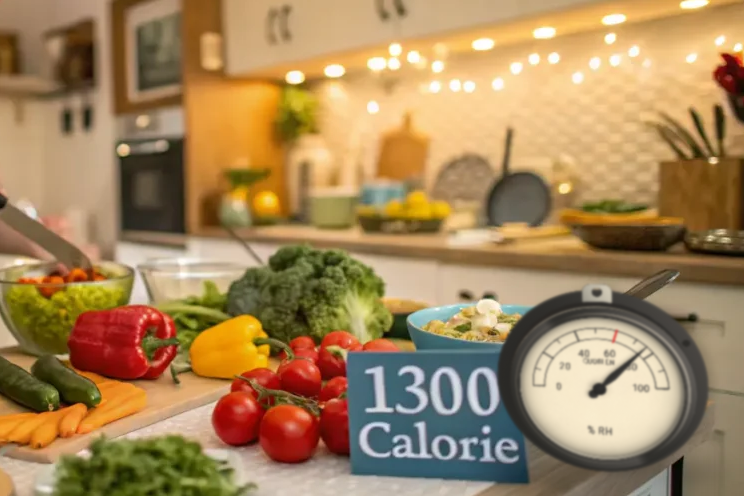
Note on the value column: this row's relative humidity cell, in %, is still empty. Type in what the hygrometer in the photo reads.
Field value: 75 %
